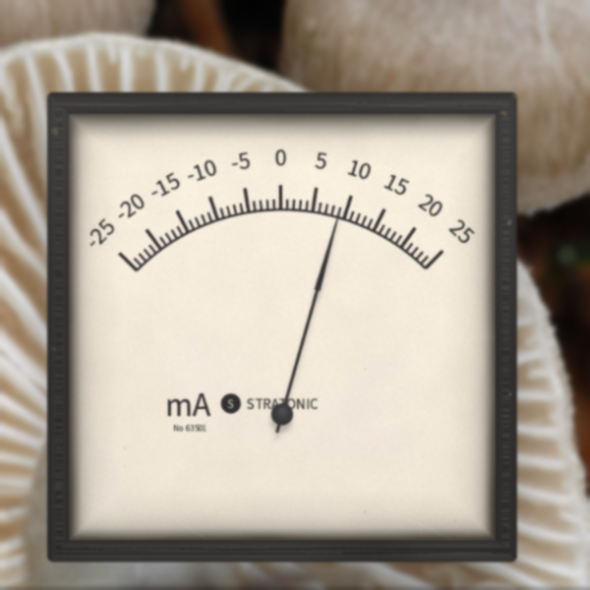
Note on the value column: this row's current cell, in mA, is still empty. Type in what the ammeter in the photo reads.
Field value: 9 mA
